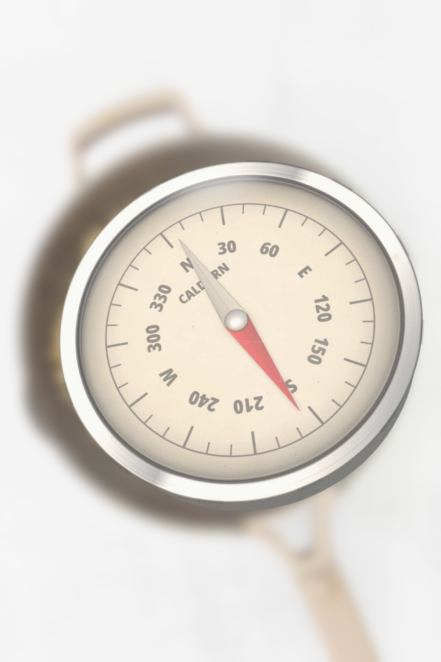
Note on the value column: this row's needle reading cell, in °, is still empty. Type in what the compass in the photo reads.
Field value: 185 °
